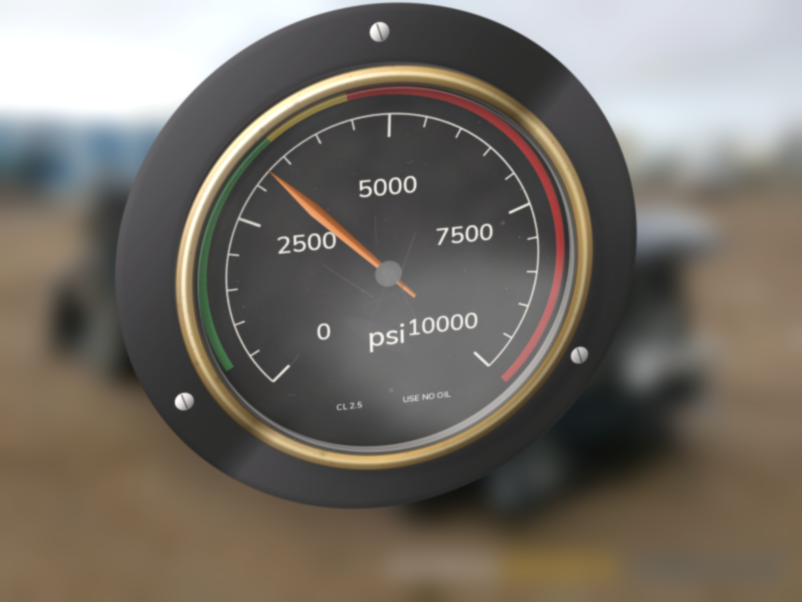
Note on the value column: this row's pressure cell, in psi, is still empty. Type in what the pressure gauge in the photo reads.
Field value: 3250 psi
